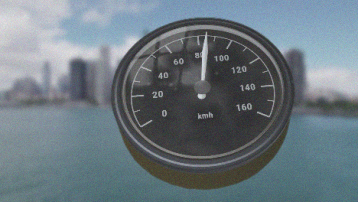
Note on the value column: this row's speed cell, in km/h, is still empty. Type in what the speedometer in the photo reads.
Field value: 85 km/h
